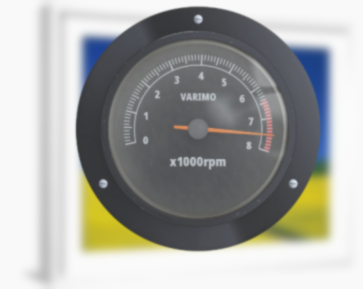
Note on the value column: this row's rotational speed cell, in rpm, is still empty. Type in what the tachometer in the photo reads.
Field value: 7500 rpm
